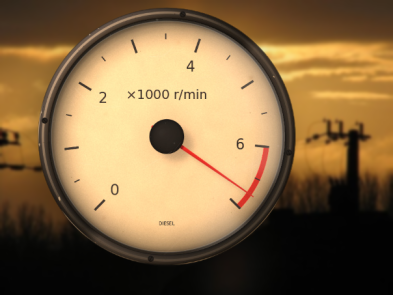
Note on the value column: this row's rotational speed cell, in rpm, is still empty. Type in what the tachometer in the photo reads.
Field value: 6750 rpm
